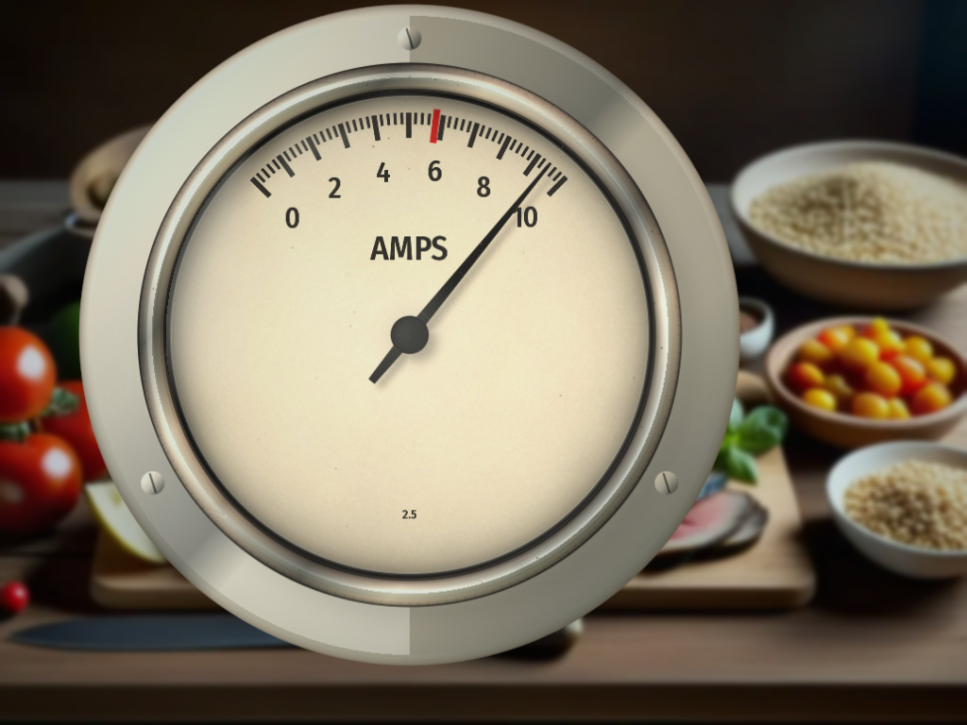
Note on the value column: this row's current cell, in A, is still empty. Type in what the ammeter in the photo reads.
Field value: 9.4 A
